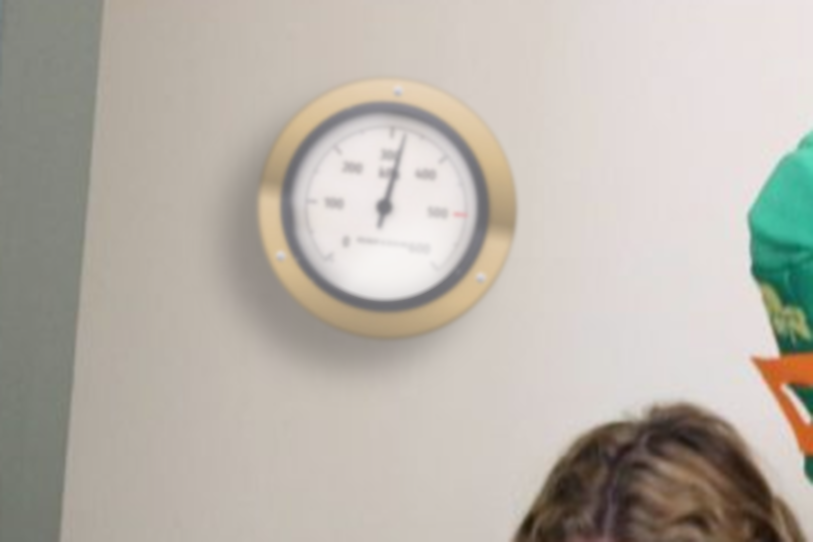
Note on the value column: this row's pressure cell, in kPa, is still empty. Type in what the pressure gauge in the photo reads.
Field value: 325 kPa
